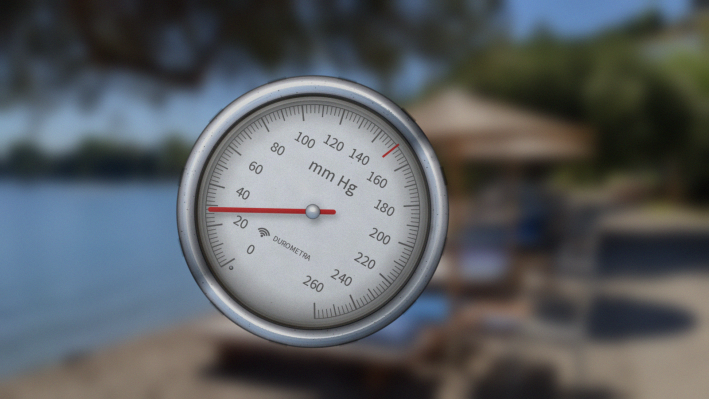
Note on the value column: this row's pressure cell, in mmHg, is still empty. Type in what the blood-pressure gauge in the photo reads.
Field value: 28 mmHg
